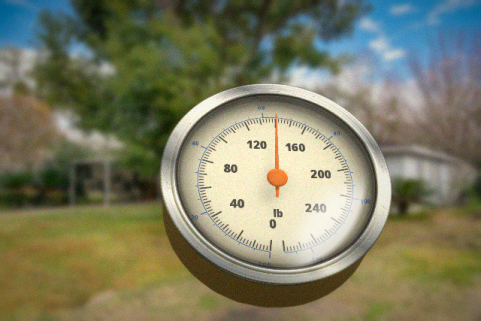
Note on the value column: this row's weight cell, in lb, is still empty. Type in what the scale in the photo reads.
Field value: 140 lb
